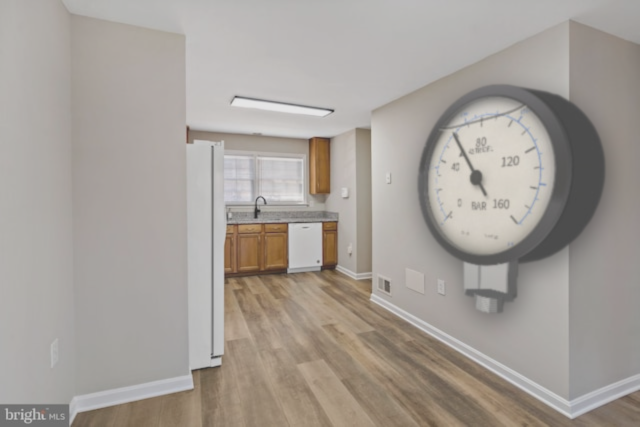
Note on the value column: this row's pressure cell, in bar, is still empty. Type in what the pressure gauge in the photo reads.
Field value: 60 bar
